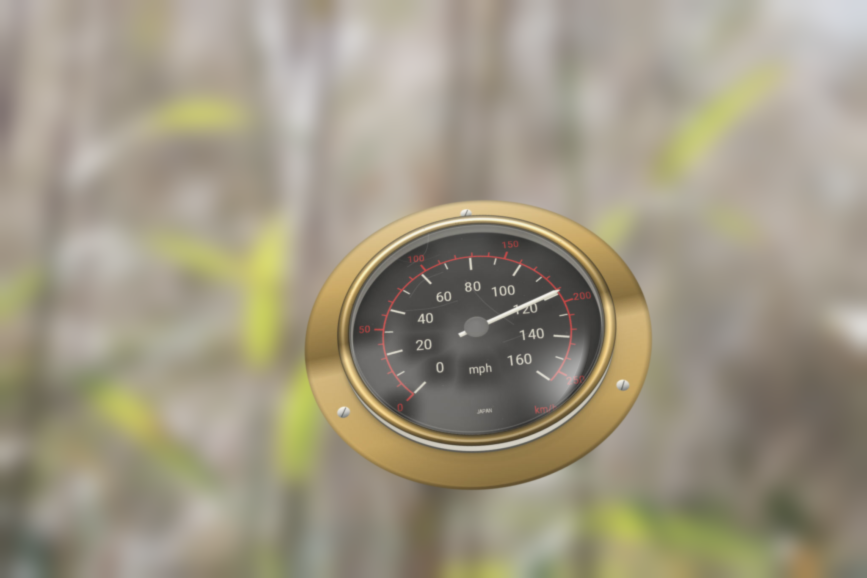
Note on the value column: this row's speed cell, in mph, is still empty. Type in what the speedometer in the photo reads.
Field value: 120 mph
